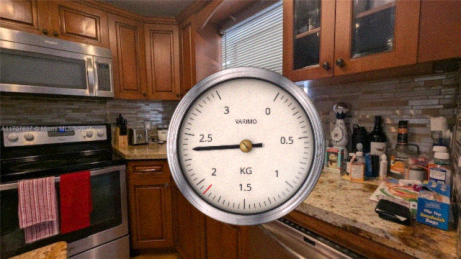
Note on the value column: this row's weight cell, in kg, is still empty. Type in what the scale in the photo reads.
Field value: 2.35 kg
